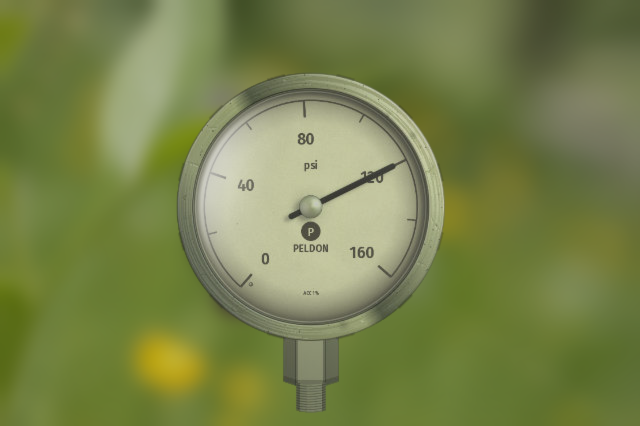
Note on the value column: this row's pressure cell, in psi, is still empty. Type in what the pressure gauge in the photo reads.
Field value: 120 psi
